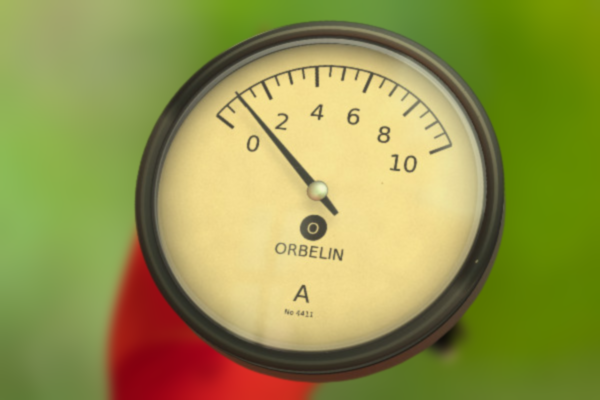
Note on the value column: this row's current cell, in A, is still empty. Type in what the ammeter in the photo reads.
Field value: 1 A
